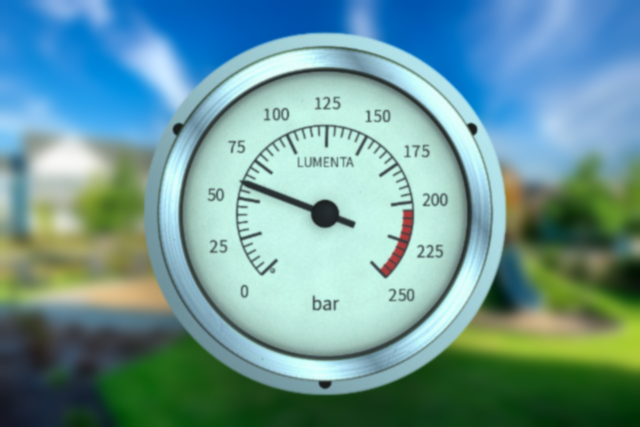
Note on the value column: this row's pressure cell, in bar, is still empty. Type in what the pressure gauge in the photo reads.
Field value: 60 bar
